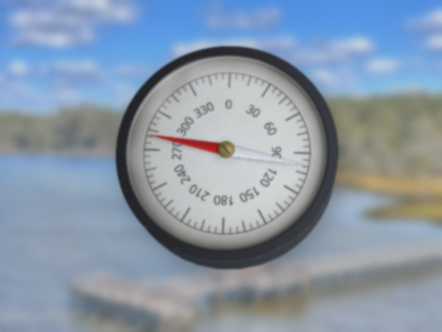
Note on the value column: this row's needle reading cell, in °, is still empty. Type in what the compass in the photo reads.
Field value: 280 °
